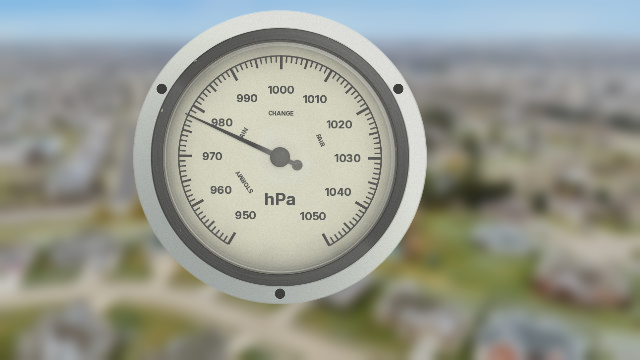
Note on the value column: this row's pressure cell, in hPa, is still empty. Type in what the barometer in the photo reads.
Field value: 978 hPa
